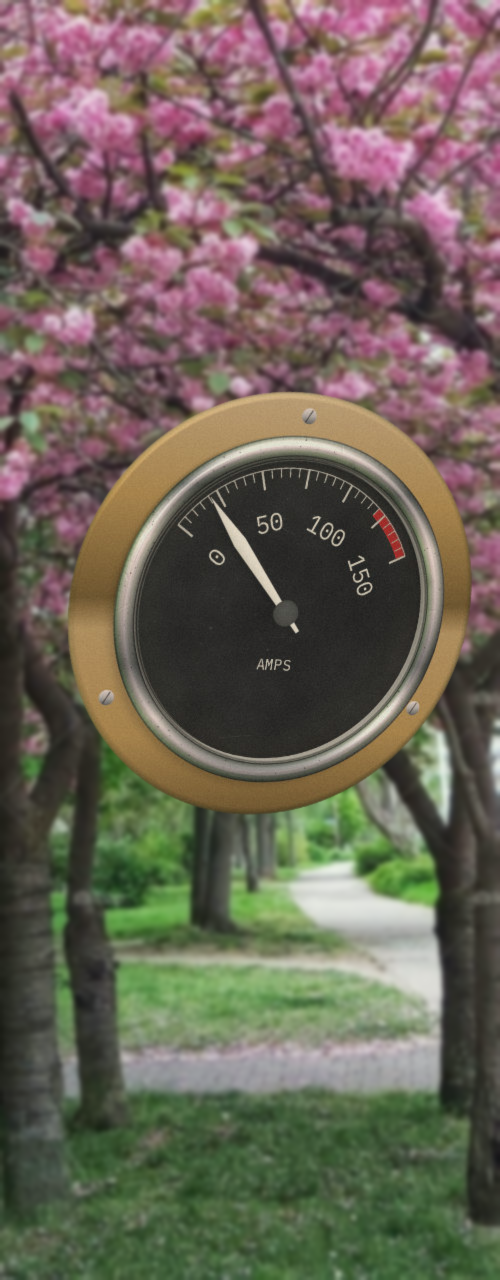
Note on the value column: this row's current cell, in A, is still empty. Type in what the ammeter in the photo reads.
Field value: 20 A
